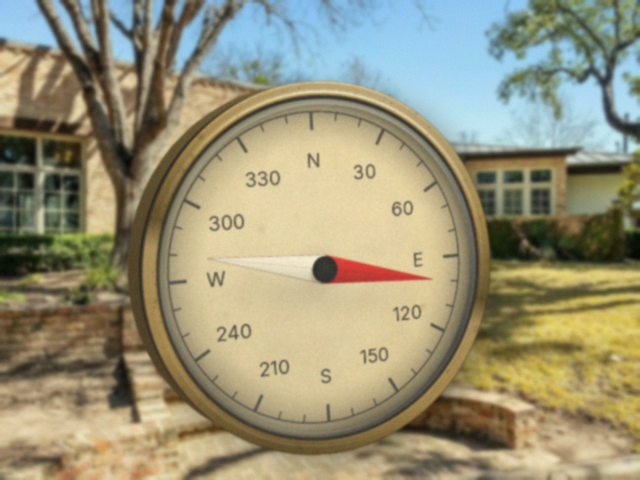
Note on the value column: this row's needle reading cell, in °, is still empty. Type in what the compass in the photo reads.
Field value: 100 °
